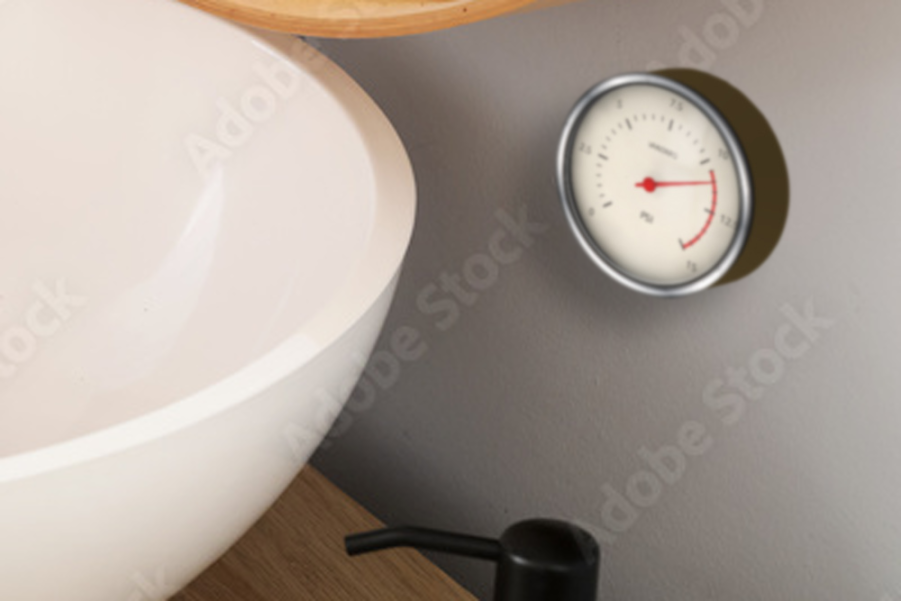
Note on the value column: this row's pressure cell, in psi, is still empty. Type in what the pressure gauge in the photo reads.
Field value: 11 psi
